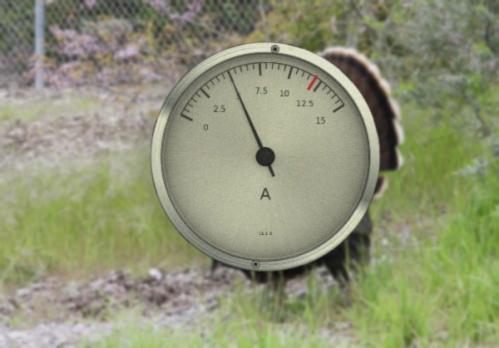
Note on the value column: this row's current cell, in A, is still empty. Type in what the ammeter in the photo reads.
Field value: 5 A
